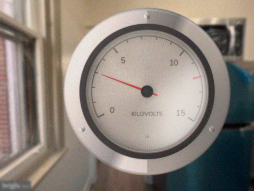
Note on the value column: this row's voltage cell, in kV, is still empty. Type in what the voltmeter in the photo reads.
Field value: 3 kV
